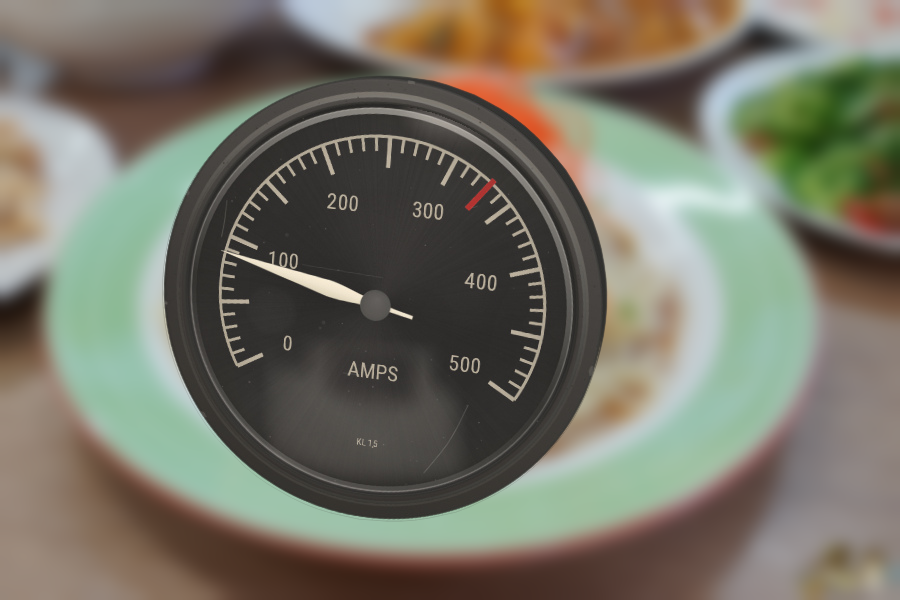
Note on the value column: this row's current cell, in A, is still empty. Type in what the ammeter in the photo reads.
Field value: 90 A
